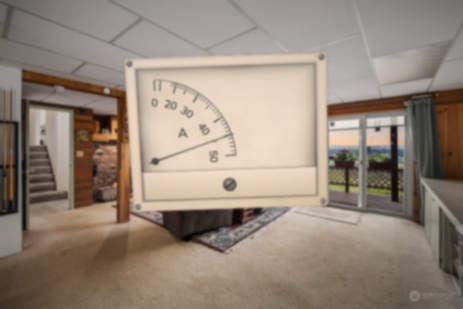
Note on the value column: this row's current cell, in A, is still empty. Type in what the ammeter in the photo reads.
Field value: 45 A
